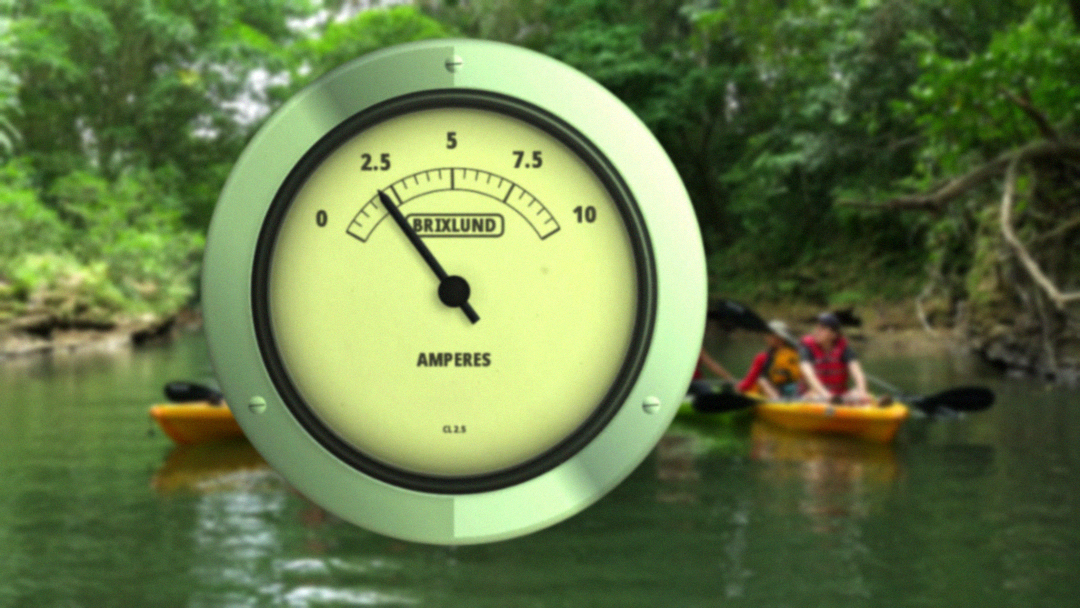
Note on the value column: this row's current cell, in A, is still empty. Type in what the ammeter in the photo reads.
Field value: 2 A
